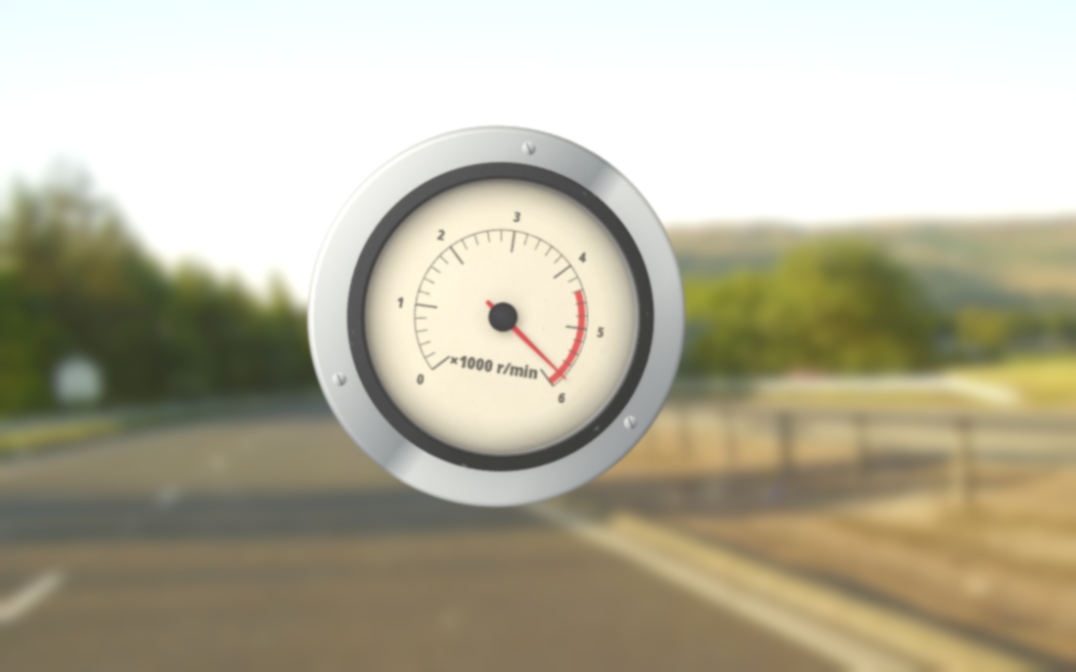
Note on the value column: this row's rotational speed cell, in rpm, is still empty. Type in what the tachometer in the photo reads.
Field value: 5800 rpm
